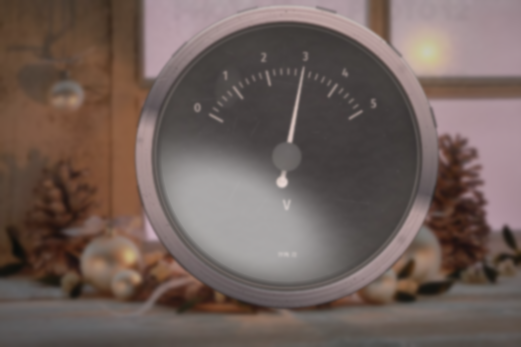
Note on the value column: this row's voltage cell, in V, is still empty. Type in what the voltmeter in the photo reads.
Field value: 3 V
